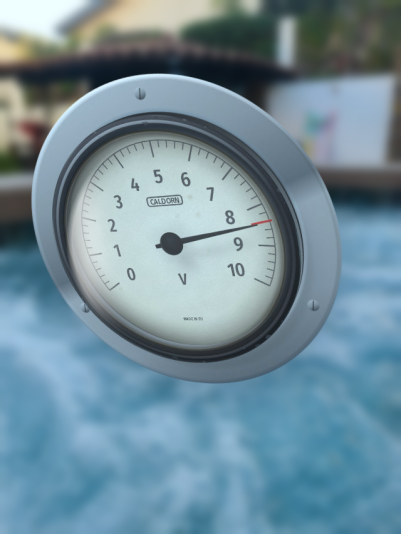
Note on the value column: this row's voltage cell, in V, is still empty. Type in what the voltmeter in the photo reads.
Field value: 8.4 V
